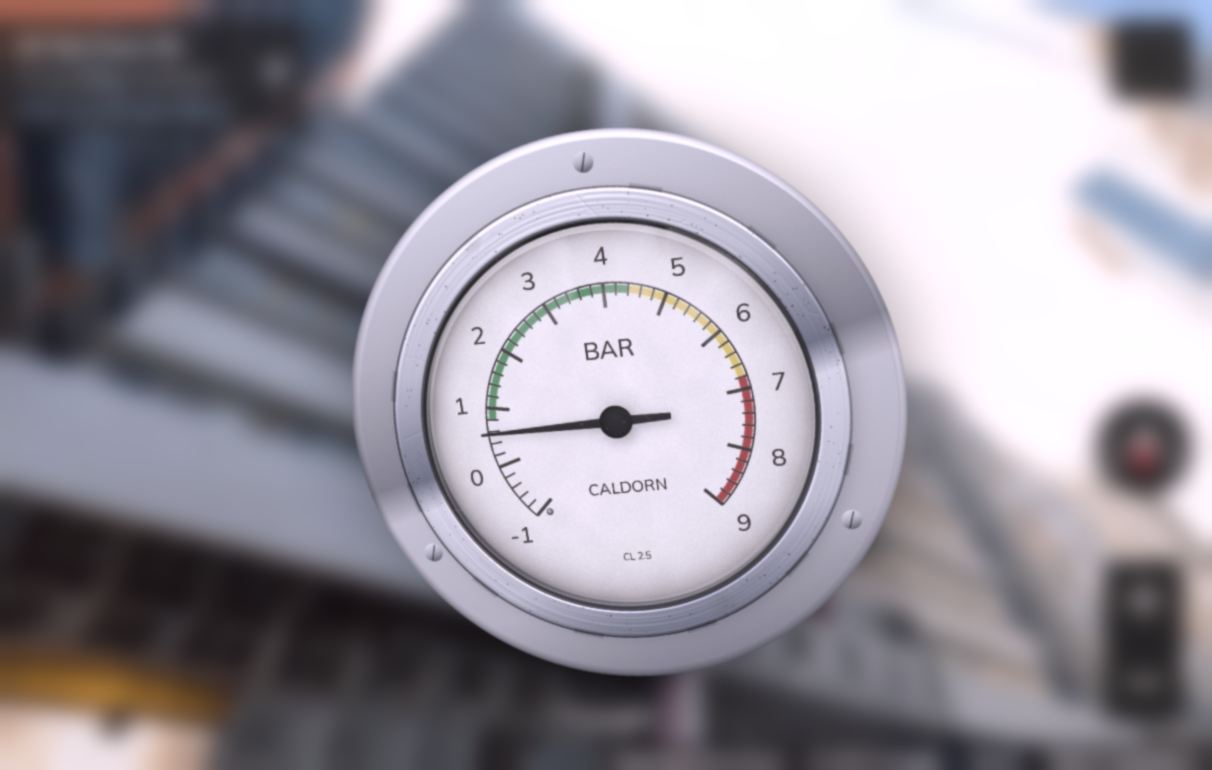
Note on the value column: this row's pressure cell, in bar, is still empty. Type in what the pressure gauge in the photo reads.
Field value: 0.6 bar
